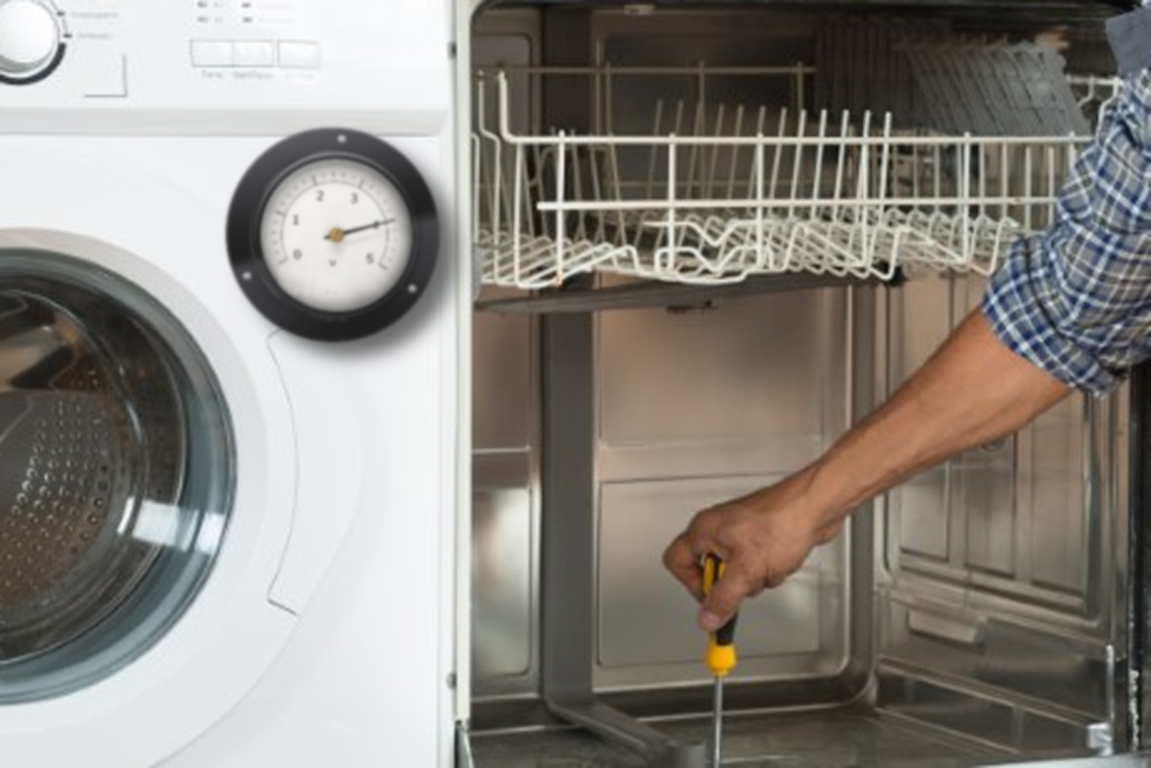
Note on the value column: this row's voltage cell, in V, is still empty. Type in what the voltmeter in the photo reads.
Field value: 4 V
